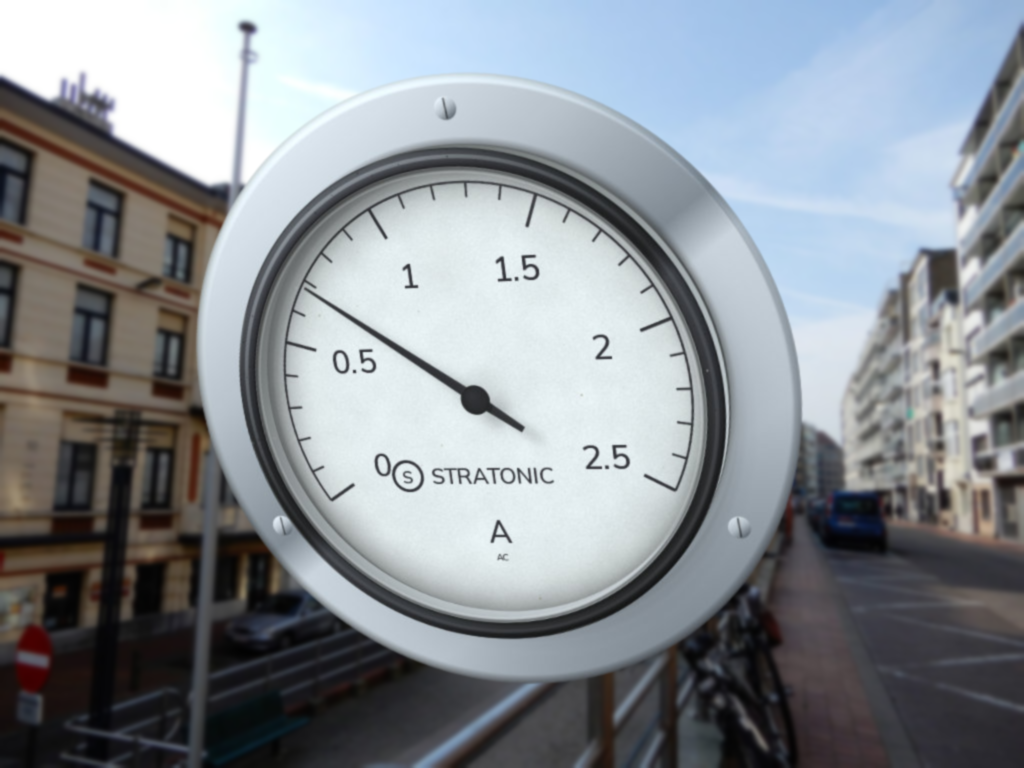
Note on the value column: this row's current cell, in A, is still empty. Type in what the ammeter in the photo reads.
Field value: 0.7 A
